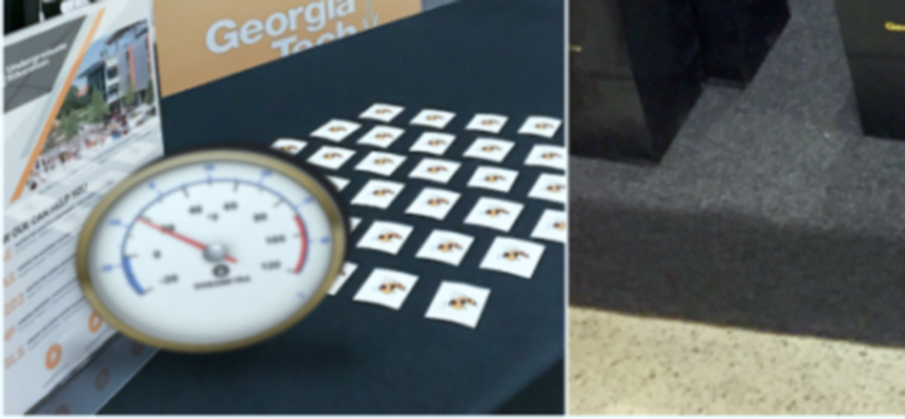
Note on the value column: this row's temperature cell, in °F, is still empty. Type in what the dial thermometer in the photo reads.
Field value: 20 °F
